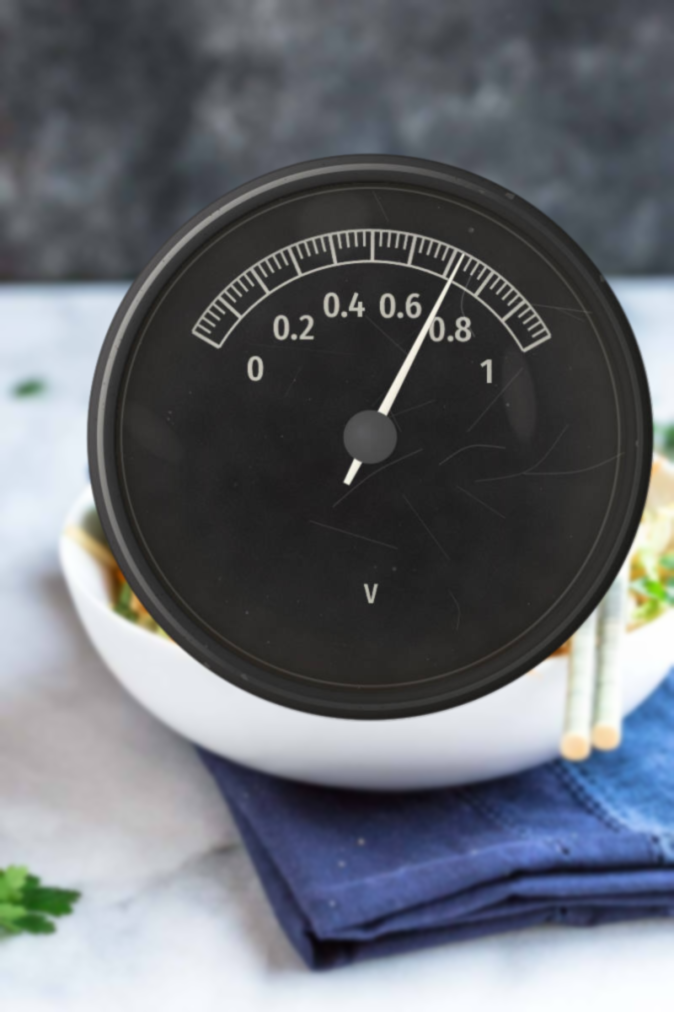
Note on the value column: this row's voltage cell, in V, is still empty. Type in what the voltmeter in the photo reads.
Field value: 0.72 V
